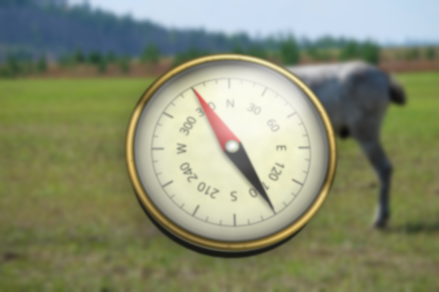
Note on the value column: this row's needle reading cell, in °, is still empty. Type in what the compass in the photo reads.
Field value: 330 °
